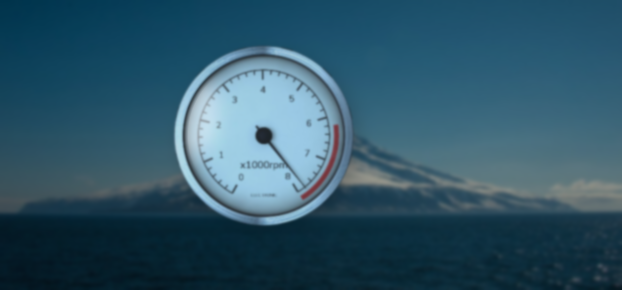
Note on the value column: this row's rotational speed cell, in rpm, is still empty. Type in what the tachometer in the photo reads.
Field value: 7800 rpm
